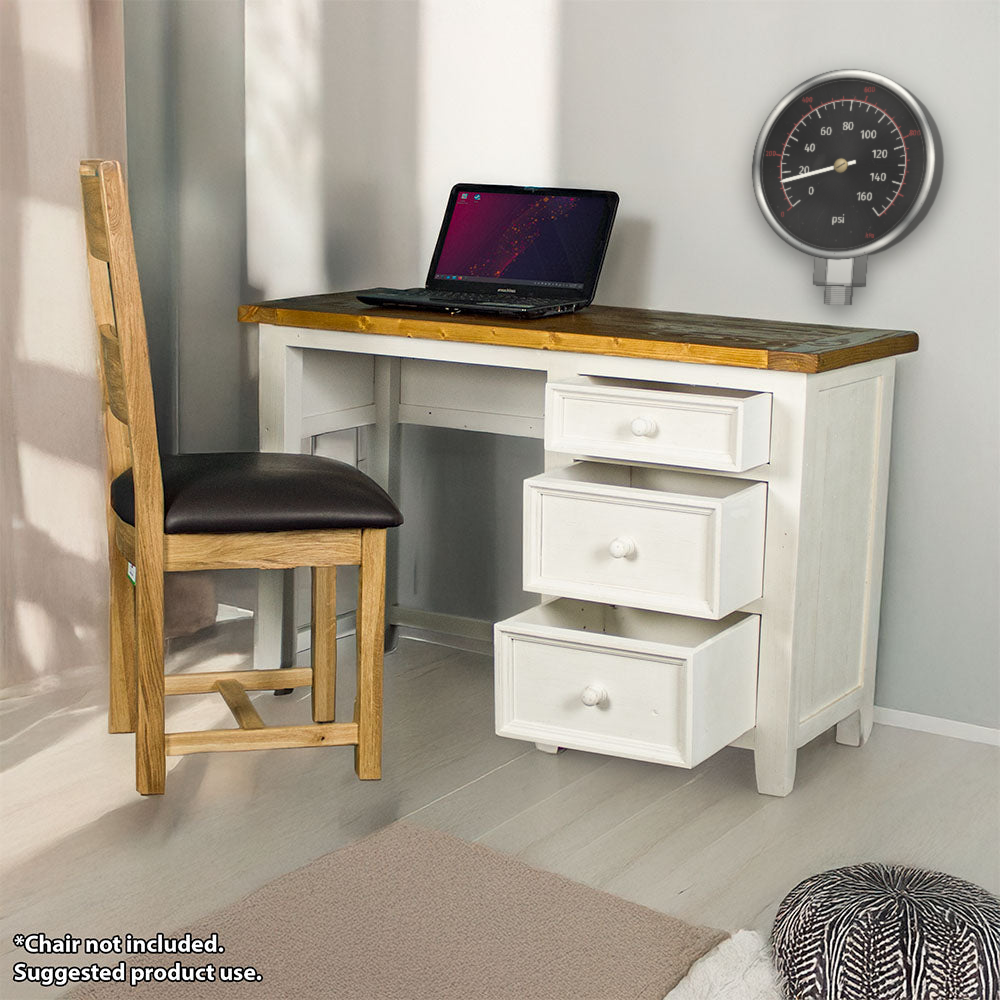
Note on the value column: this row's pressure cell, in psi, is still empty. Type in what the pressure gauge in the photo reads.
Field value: 15 psi
